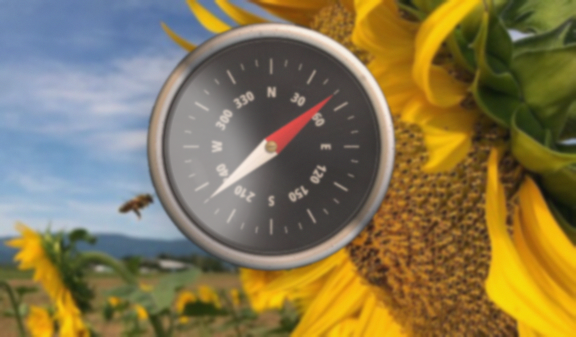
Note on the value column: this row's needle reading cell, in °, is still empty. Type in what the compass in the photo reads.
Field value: 50 °
